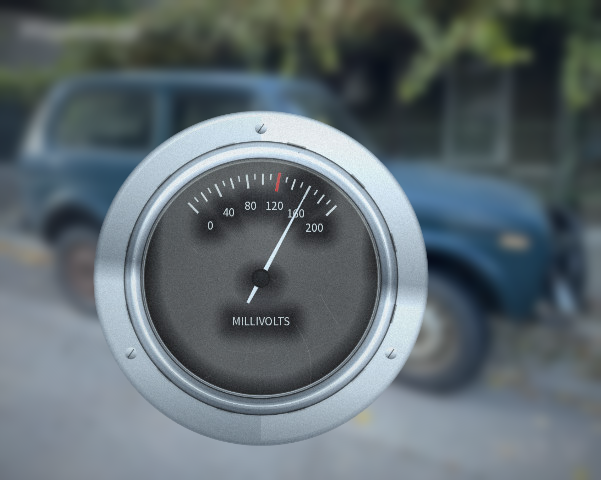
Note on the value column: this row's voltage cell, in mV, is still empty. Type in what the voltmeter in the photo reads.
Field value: 160 mV
